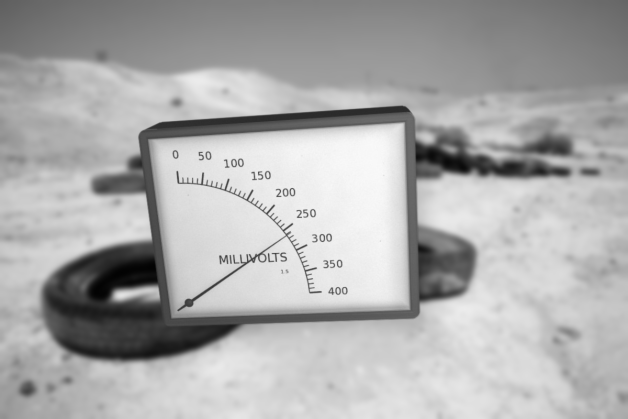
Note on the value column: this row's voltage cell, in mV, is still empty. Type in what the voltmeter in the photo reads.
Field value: 260 mV
